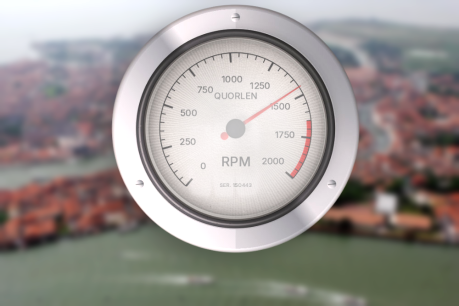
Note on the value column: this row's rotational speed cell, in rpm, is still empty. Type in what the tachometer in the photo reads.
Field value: 1450 rpm
